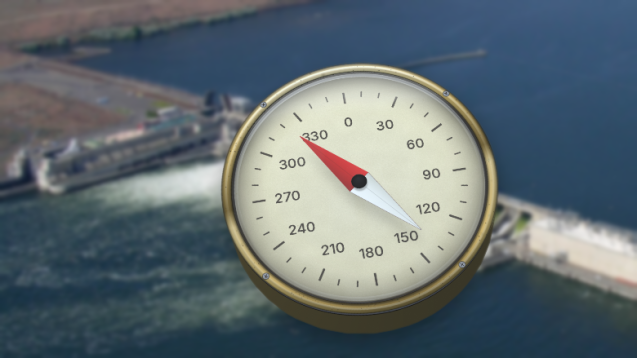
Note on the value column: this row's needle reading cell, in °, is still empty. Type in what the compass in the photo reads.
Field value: 320 °
